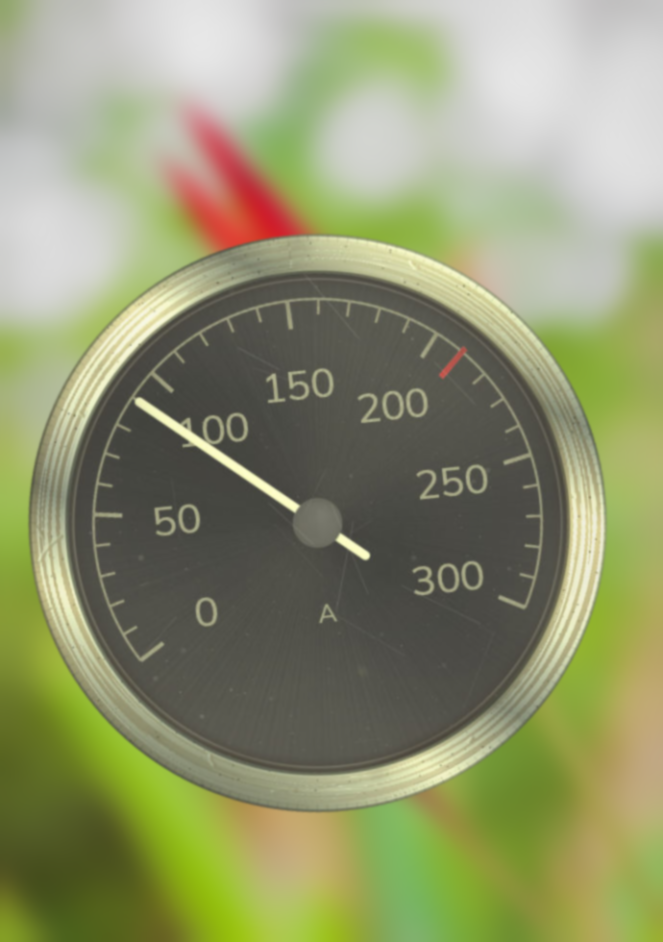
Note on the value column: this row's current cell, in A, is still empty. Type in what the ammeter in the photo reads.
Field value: 90 A
